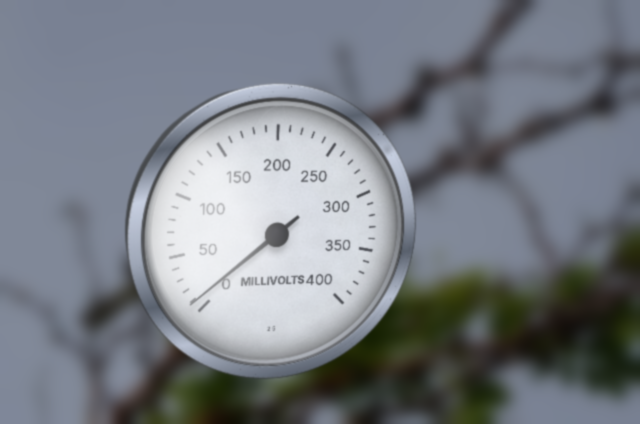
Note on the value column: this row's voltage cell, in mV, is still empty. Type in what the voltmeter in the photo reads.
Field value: 10 mV
